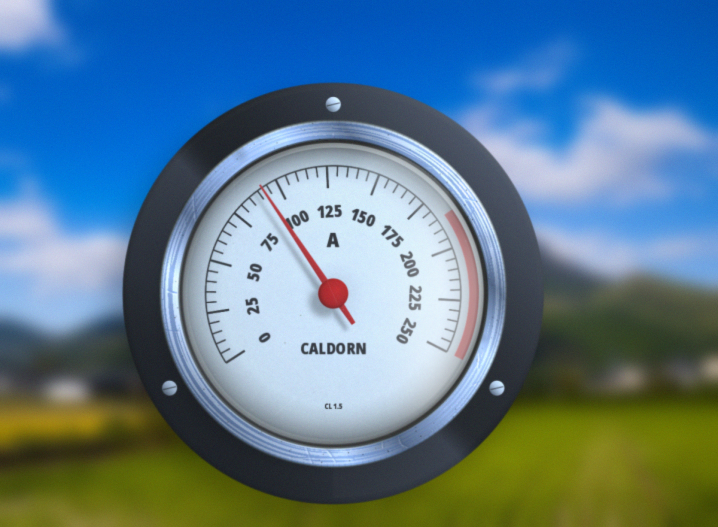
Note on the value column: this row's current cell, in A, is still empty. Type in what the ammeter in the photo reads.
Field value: 92.5 A
